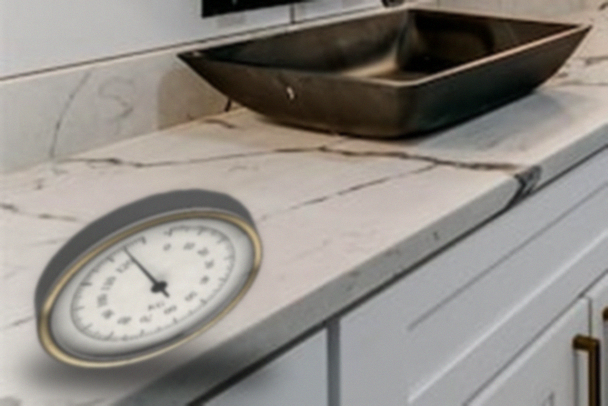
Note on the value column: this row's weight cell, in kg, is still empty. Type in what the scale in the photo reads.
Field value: 125 kg
